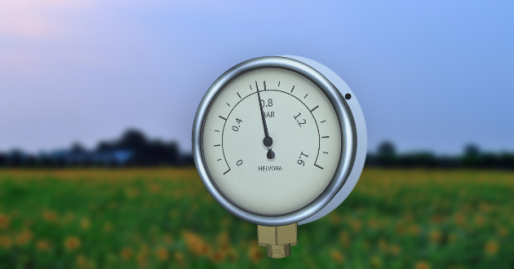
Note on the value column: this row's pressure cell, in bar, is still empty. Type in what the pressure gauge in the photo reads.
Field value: 0.75 bar
